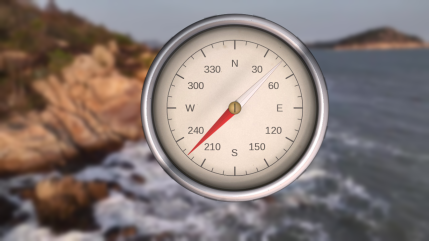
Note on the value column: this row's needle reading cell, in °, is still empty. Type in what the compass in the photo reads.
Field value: 225 °
